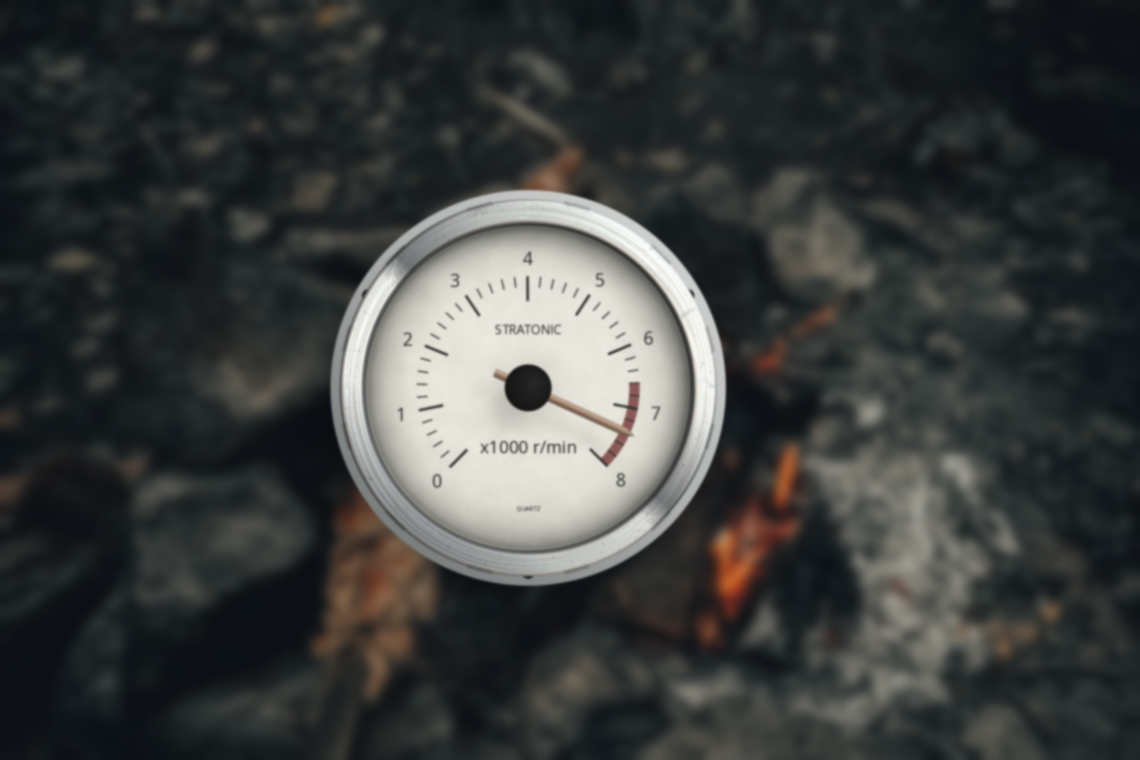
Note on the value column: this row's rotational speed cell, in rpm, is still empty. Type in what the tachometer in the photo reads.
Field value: 7400 rpm
